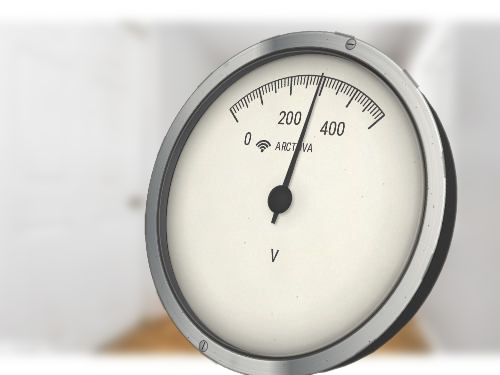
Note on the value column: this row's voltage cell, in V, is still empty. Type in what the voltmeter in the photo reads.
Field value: 300 V
